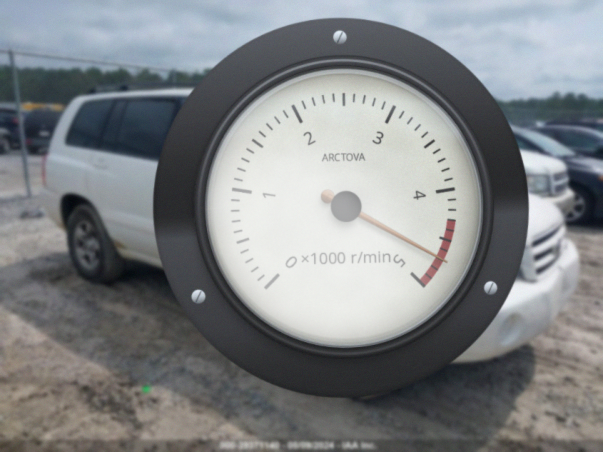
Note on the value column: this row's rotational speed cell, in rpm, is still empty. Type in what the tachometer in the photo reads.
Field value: 4700 rpm
